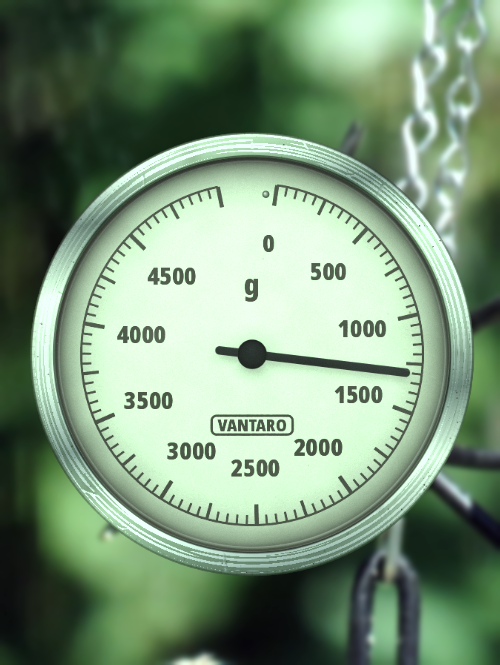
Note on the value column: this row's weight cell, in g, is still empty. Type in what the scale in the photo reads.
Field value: 1300 g
